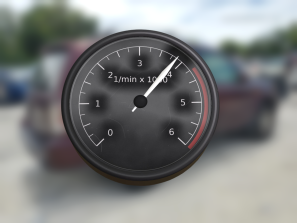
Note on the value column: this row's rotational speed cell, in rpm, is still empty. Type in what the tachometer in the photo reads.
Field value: 3875 rpm
